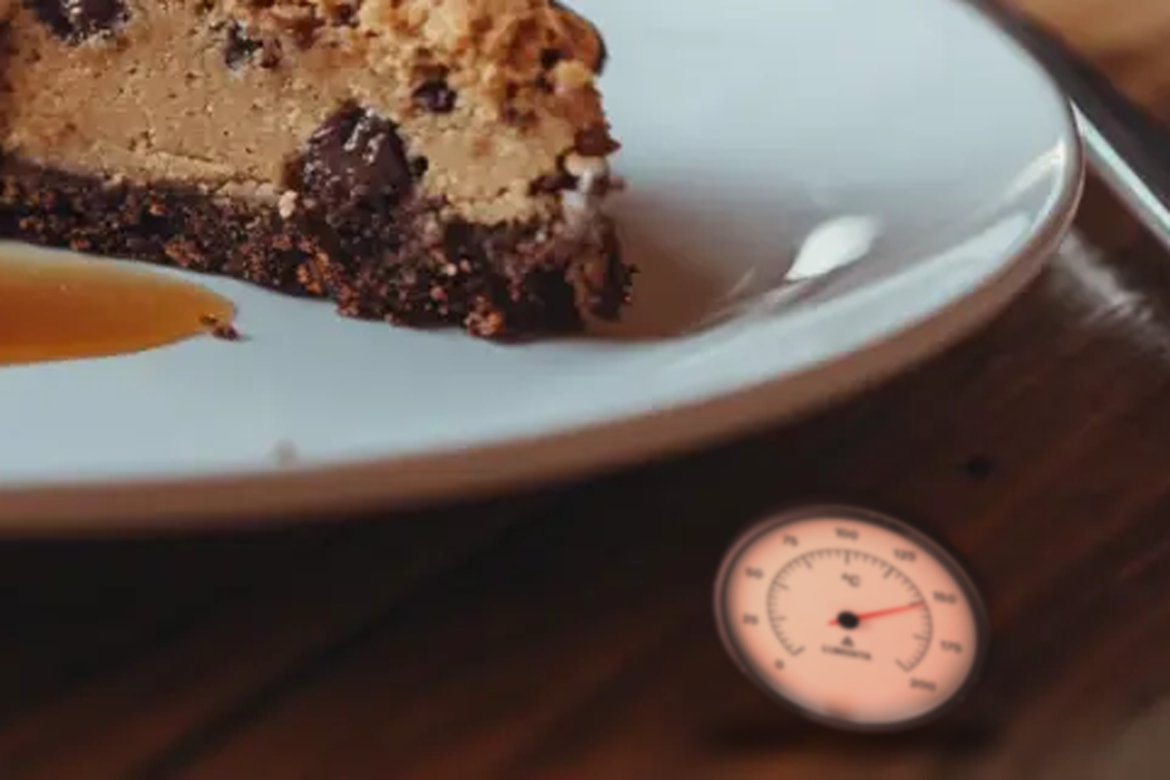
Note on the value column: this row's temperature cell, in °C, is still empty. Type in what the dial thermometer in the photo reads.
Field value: 150 °C
